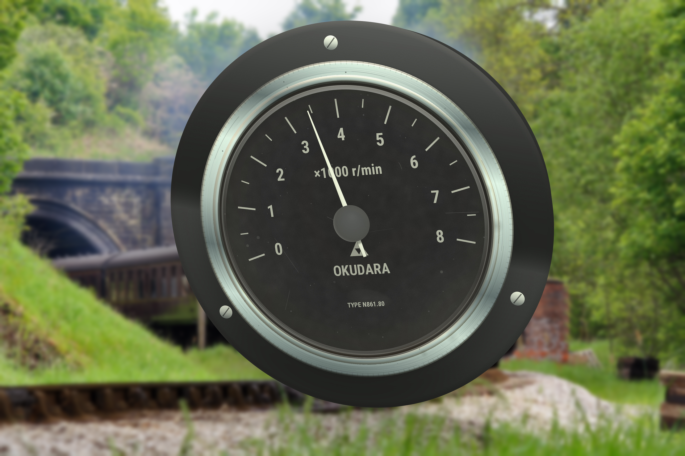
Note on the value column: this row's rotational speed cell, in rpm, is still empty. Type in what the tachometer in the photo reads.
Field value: 3500 rpm
